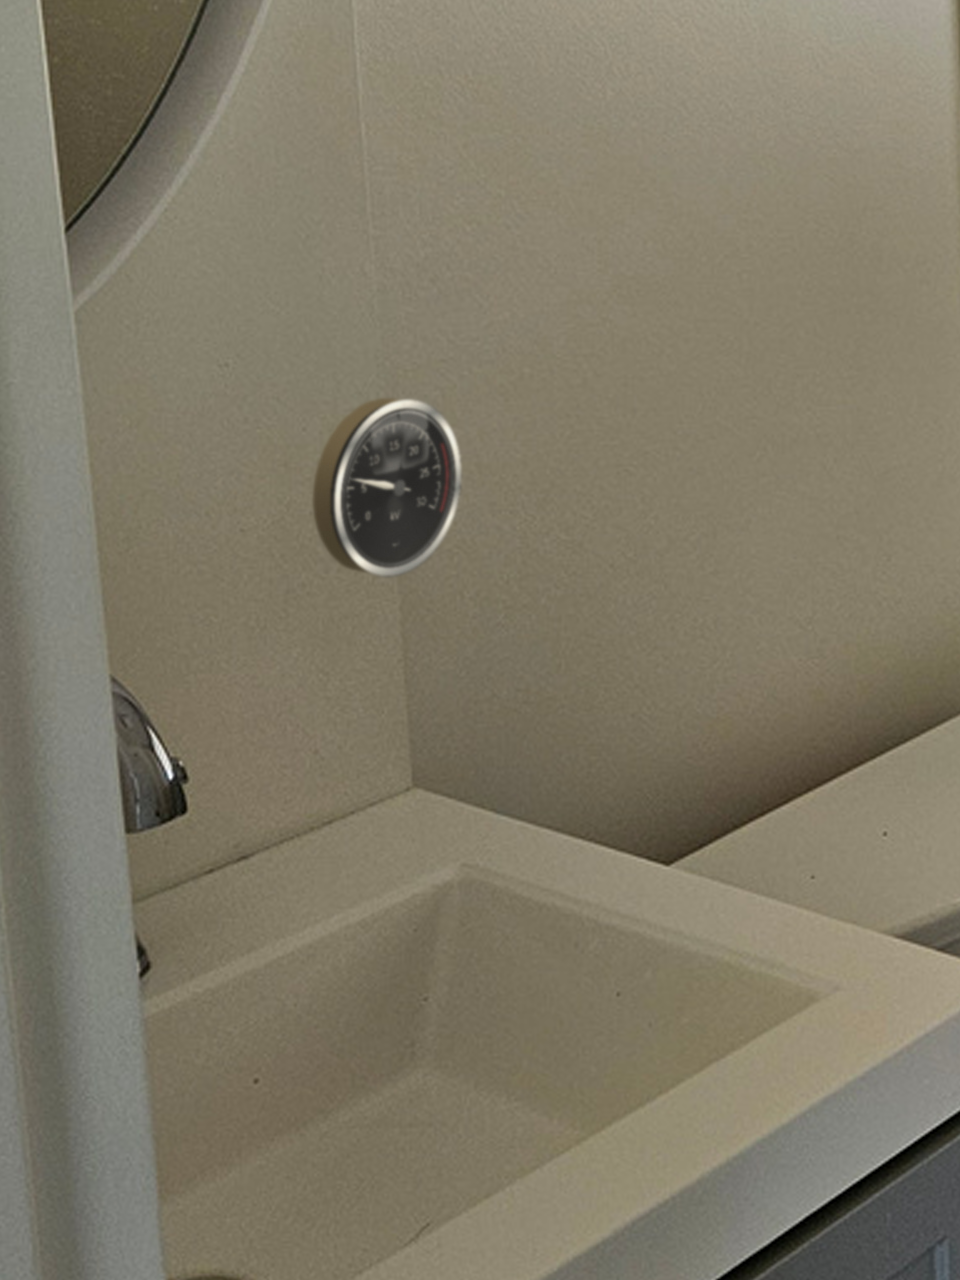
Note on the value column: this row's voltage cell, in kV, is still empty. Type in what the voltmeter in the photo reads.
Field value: 6 kV
